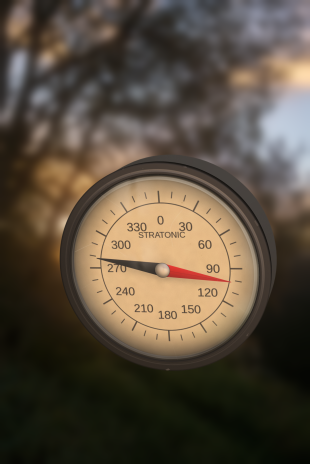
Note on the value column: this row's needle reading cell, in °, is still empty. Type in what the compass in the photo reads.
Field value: 100 °
